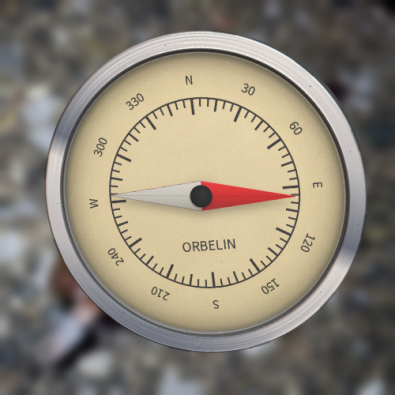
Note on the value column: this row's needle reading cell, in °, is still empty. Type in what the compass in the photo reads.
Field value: 95 °
